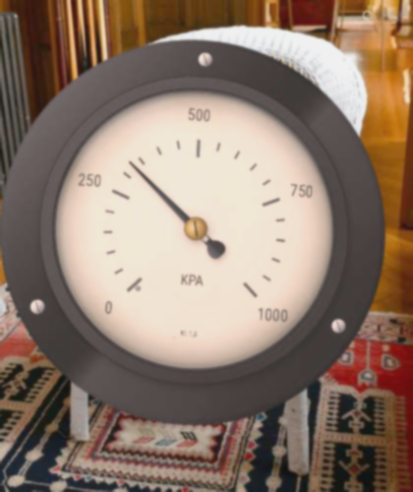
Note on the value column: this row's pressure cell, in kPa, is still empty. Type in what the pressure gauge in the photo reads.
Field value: 325 kPa
